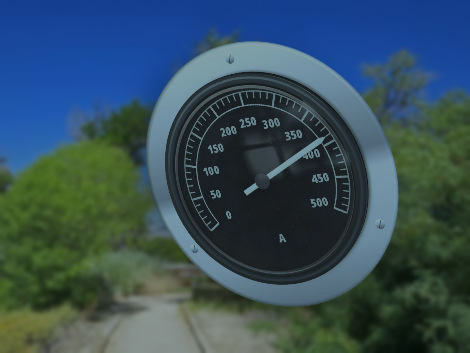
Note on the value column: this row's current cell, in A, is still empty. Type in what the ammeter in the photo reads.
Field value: 390 A
